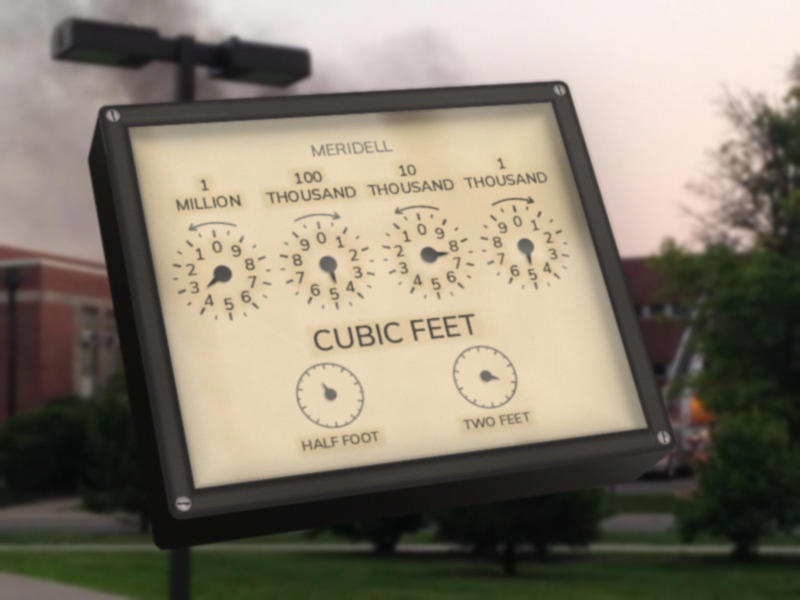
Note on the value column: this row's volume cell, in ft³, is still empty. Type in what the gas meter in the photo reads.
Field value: 347500 ft³
